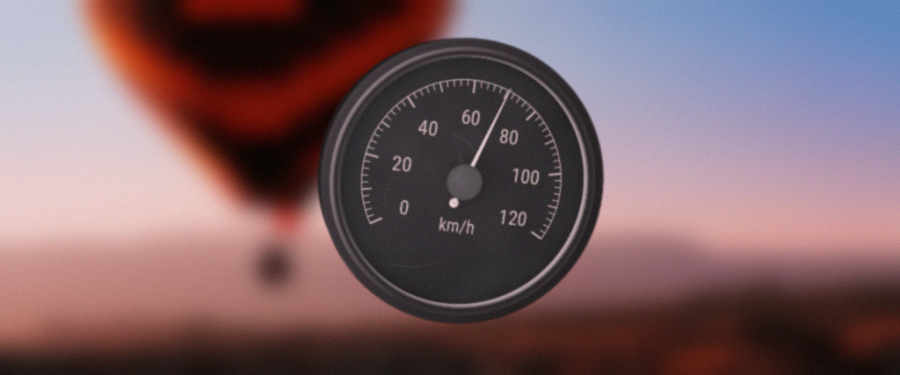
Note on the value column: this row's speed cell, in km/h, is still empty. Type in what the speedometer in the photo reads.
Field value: 70 km/h
